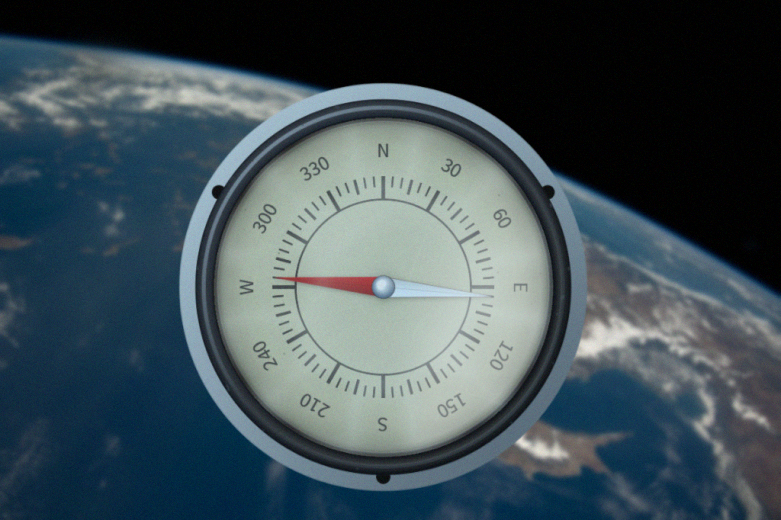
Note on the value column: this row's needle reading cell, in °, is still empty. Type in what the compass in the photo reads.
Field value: 275 °
